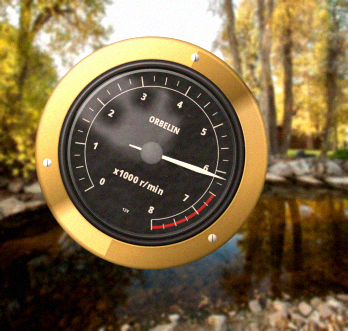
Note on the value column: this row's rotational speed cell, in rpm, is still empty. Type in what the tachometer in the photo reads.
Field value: 6125 rpm
